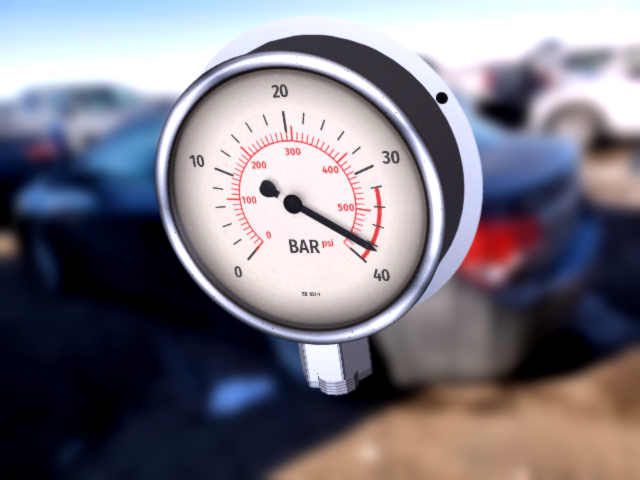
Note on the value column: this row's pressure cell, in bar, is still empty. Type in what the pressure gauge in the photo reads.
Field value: 38 bar
